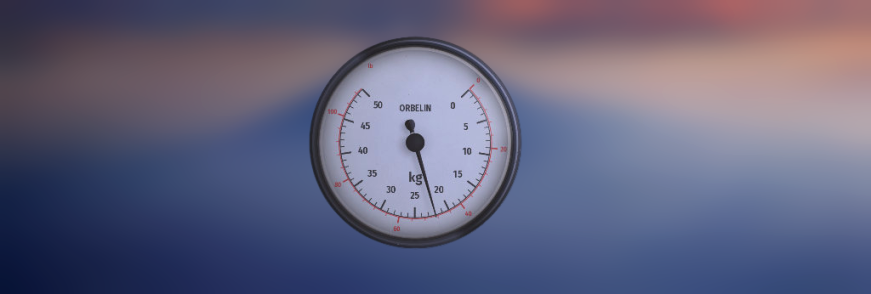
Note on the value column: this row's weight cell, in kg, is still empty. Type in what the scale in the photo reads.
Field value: 22 kg
